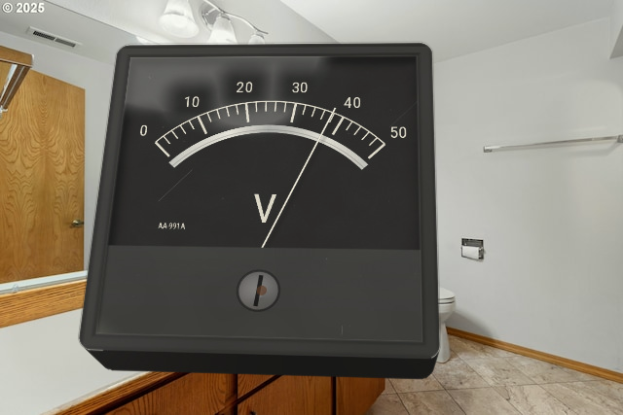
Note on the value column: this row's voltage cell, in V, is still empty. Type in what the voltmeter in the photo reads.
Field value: 38 V
